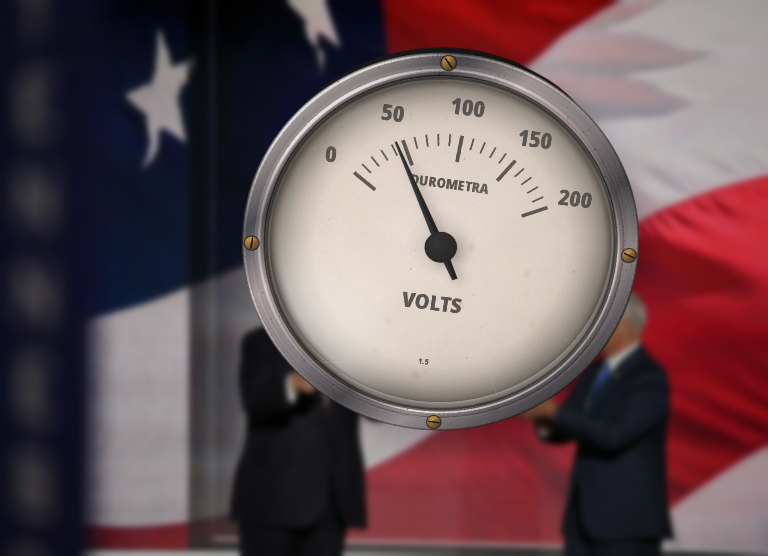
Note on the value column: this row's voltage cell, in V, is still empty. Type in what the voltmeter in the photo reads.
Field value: 45 V
